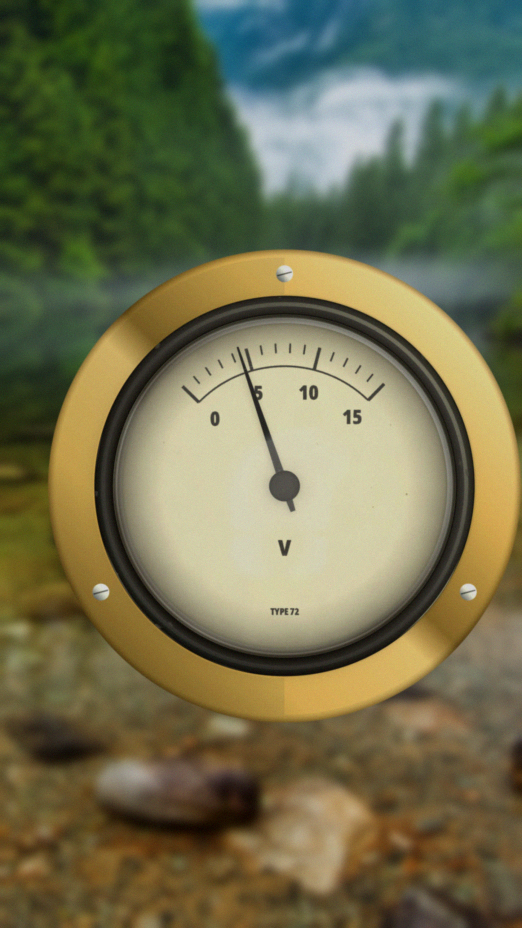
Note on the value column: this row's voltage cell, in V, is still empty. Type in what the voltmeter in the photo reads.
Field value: 4.5 V
